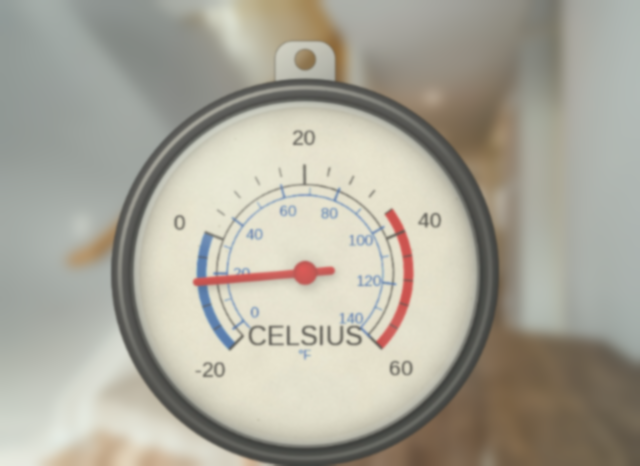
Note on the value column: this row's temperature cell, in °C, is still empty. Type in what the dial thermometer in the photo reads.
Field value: -8 °C
